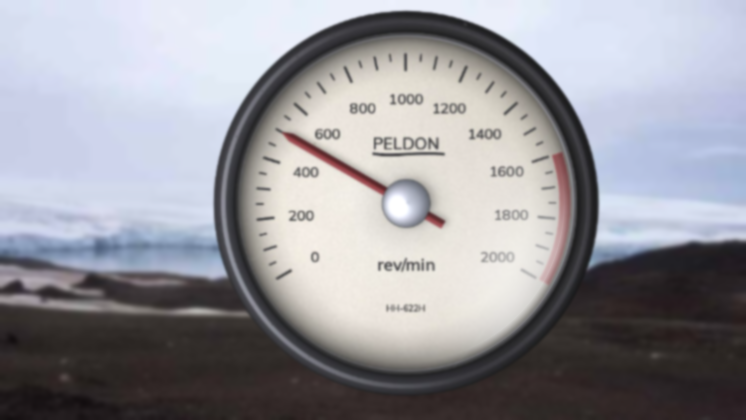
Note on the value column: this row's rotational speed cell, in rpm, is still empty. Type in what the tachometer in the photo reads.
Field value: 500 rpm
